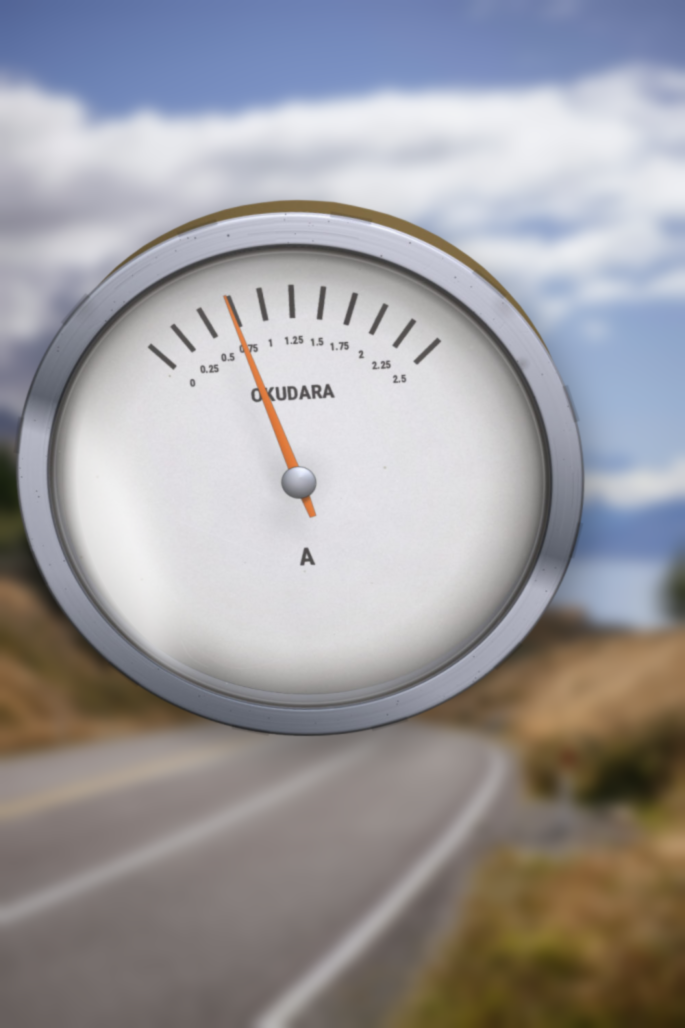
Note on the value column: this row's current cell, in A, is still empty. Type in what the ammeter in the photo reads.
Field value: 0.75 A
